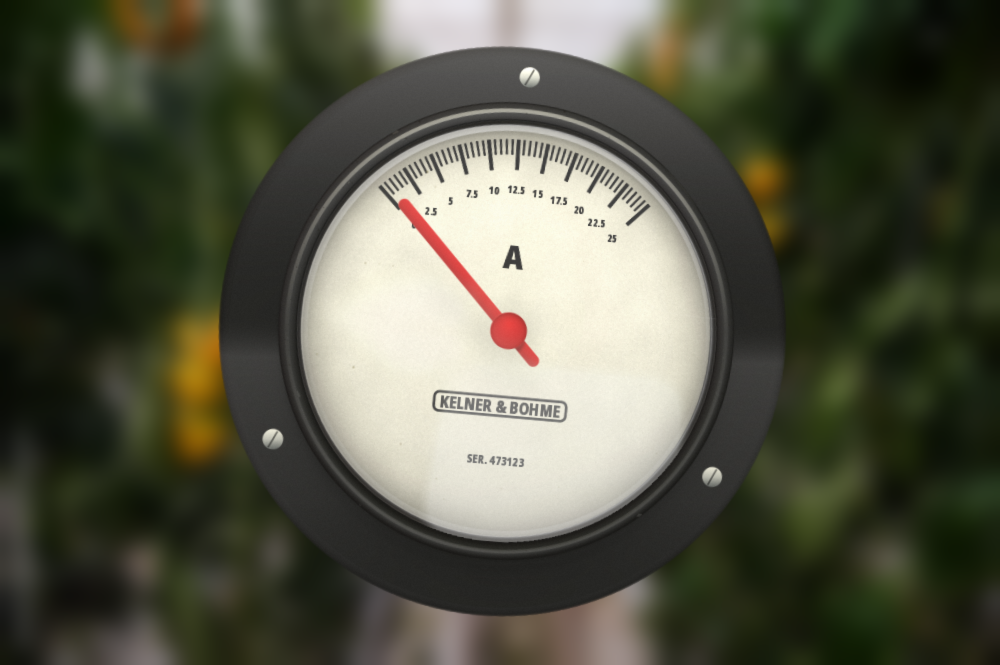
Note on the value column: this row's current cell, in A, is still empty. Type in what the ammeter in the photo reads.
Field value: 0.5 A
